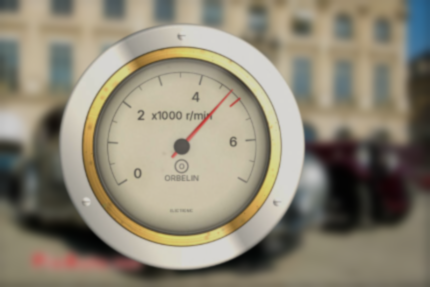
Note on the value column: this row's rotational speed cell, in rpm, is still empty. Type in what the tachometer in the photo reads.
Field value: 4750 rpm
